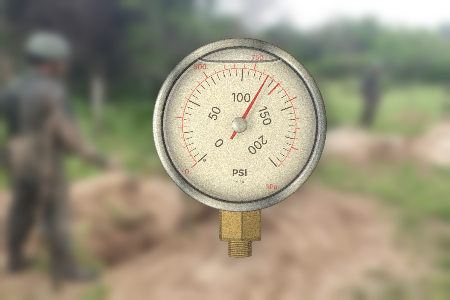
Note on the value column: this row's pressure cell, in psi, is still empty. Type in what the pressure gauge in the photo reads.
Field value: 120 psi
